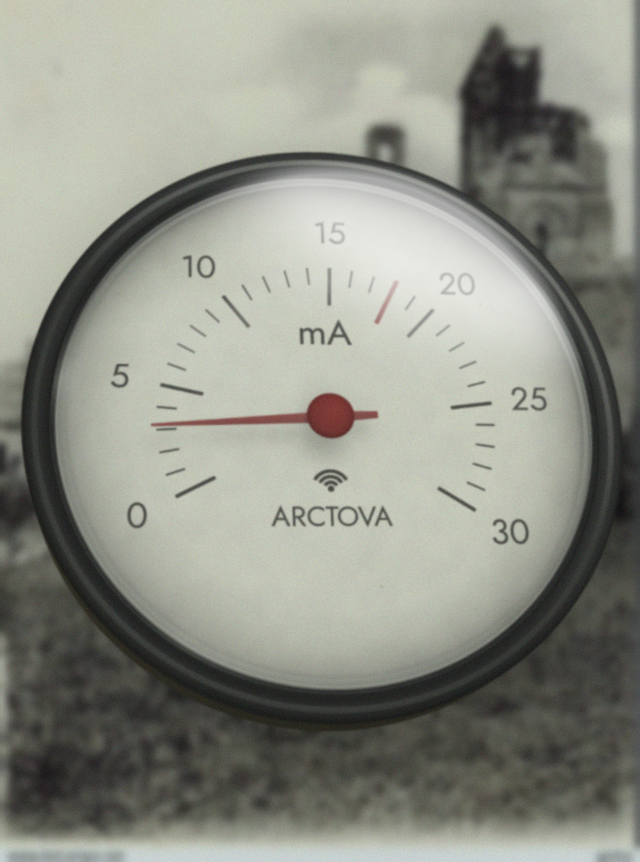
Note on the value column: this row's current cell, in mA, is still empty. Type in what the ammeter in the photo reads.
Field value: 3 mA
